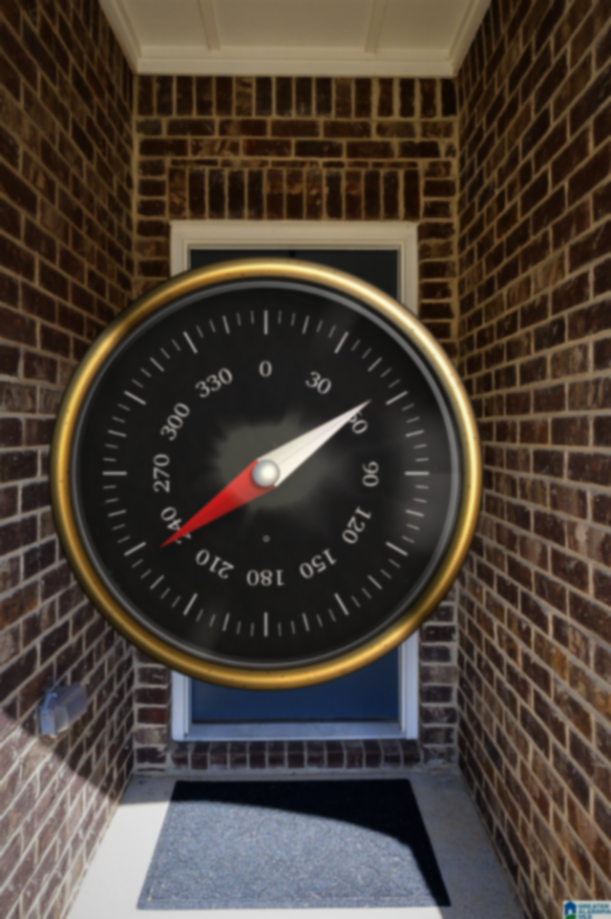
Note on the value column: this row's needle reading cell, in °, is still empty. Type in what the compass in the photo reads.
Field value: 235 °
